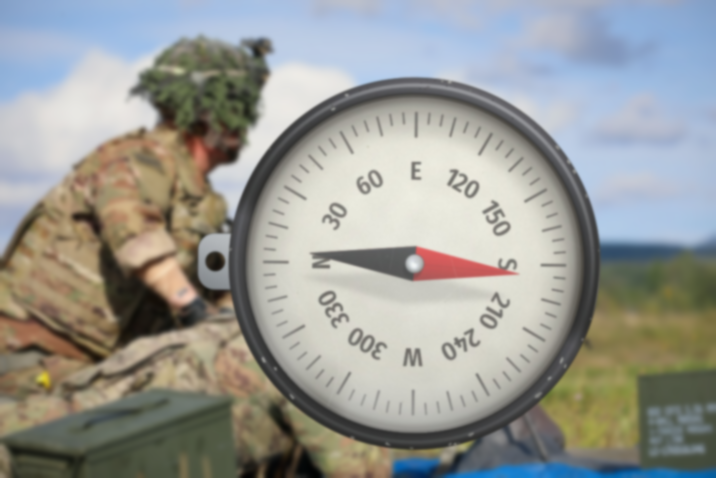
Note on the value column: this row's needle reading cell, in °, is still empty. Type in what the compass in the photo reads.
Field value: 185 °
